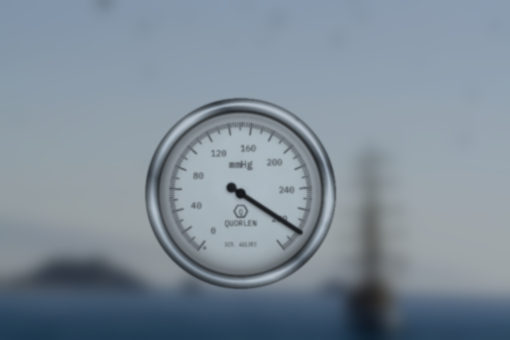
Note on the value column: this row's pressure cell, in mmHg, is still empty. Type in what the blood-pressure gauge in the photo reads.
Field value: 280 mmHg
